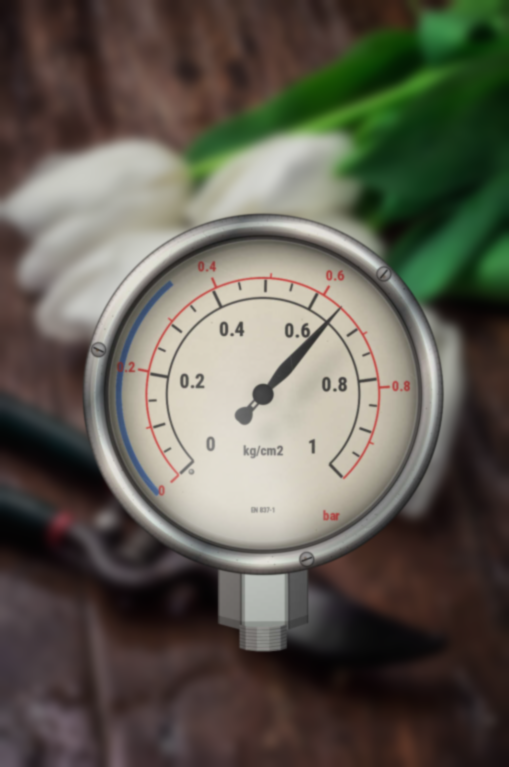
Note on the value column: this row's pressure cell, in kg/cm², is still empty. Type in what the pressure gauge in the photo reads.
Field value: 0.65 kg/cm²
